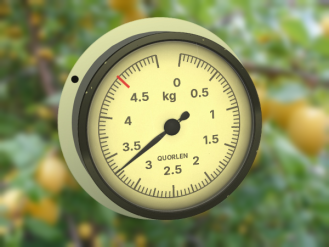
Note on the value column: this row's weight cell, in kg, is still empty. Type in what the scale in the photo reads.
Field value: 3.3 kg
